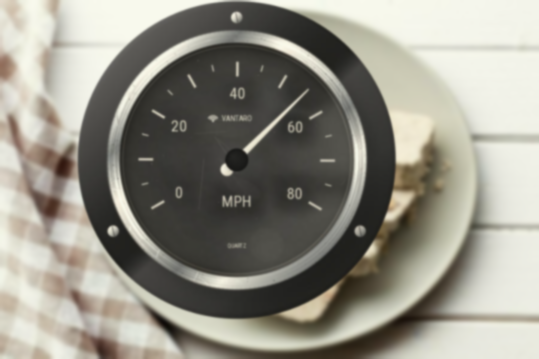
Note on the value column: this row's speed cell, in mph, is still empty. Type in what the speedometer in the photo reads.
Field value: 55 mph
